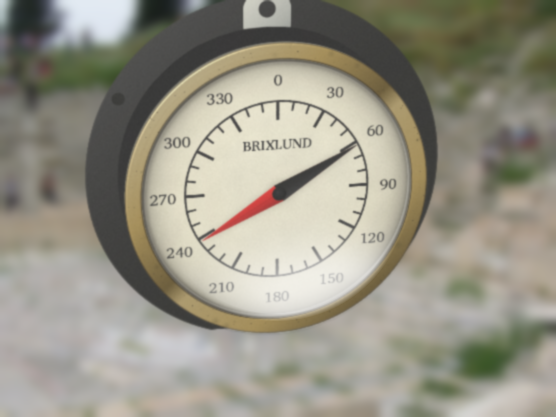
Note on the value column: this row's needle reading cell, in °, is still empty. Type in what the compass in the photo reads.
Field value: 240 °
